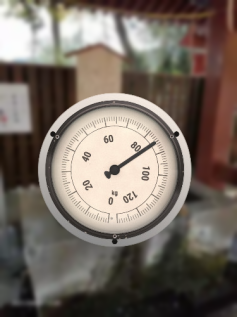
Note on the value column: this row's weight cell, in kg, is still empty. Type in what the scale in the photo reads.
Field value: 85 kg
